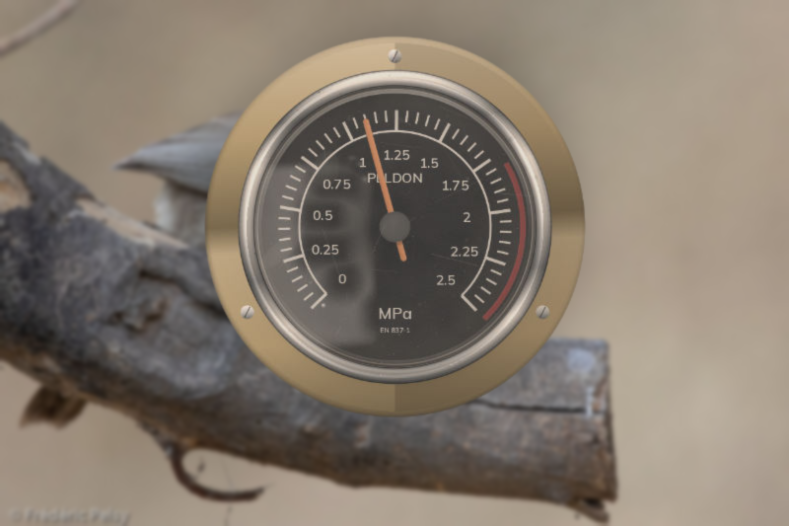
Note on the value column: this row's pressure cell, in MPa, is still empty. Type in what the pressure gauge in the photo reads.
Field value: 1.1 MPa
